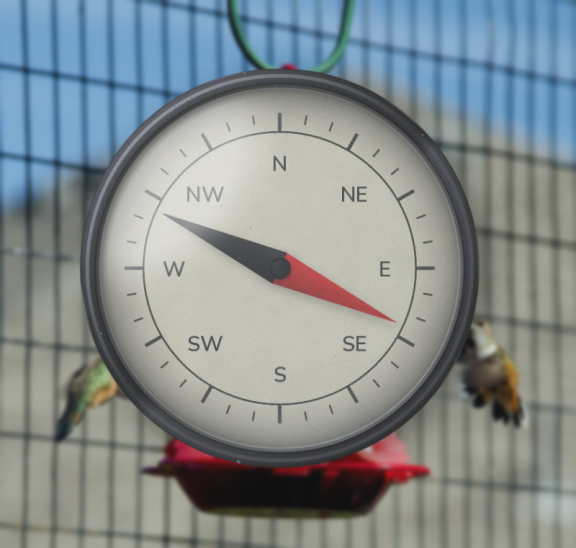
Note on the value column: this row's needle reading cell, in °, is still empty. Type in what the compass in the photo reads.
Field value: 115 °
